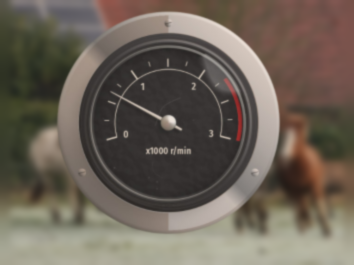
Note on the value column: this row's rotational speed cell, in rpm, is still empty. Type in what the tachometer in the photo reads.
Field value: 625 rpm
